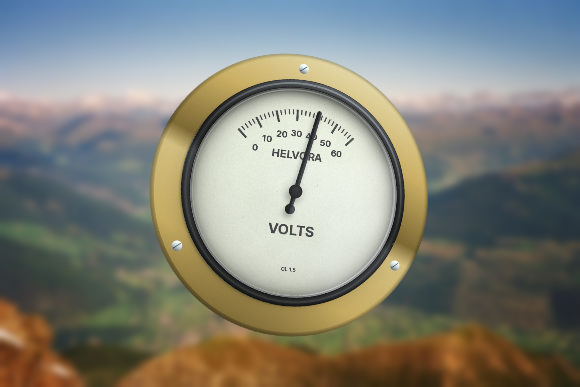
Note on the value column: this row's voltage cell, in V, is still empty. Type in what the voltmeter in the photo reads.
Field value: 40 V
